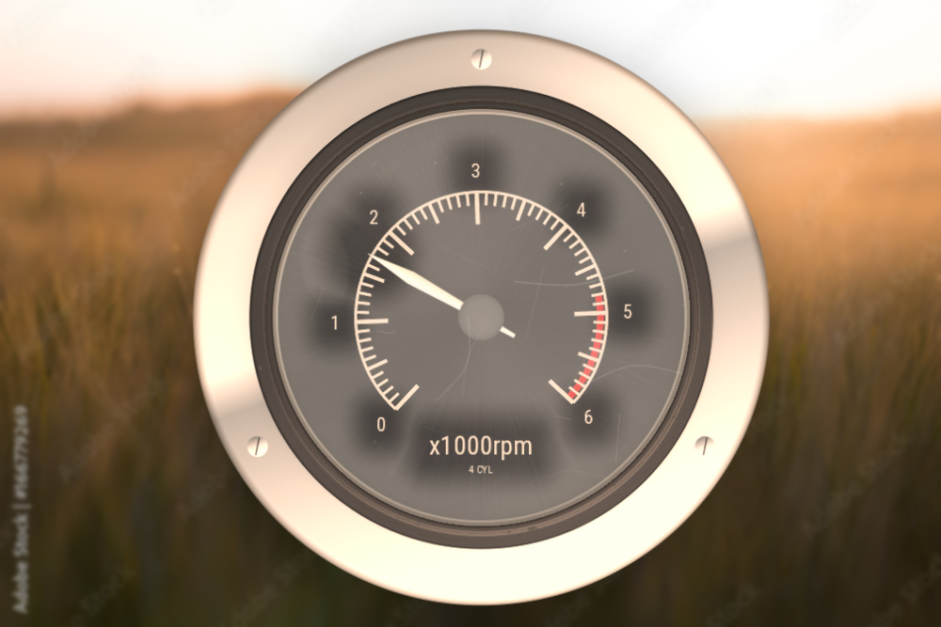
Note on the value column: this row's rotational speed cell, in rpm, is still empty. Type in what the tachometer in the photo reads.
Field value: 1700 rpm
